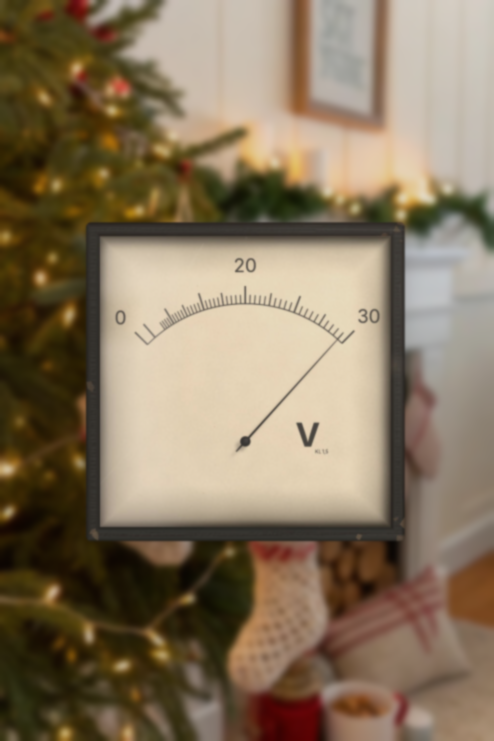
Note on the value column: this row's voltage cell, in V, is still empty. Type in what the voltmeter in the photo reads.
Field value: 29.5 V
